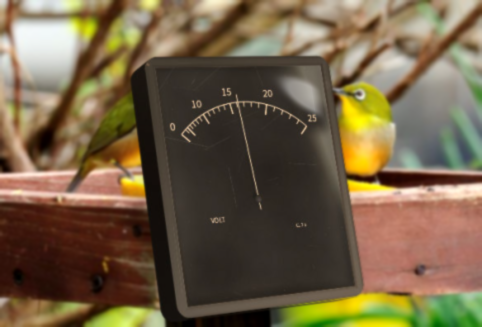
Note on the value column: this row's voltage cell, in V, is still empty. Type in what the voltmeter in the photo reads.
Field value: 16 V
